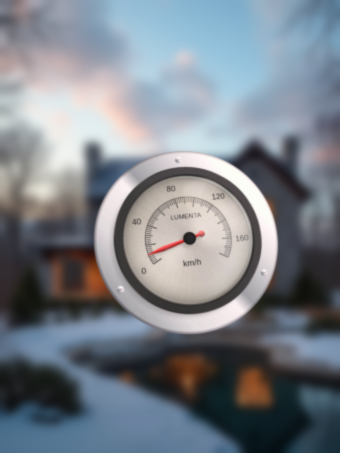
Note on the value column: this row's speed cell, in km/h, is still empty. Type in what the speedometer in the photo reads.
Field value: 10 km/h
